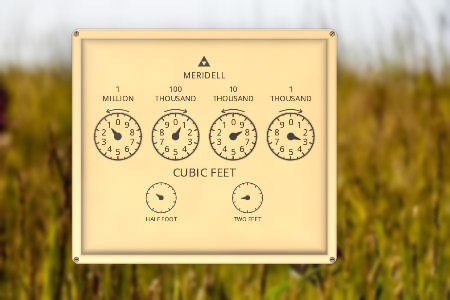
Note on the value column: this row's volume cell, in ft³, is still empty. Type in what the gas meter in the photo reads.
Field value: 108300 ft³
